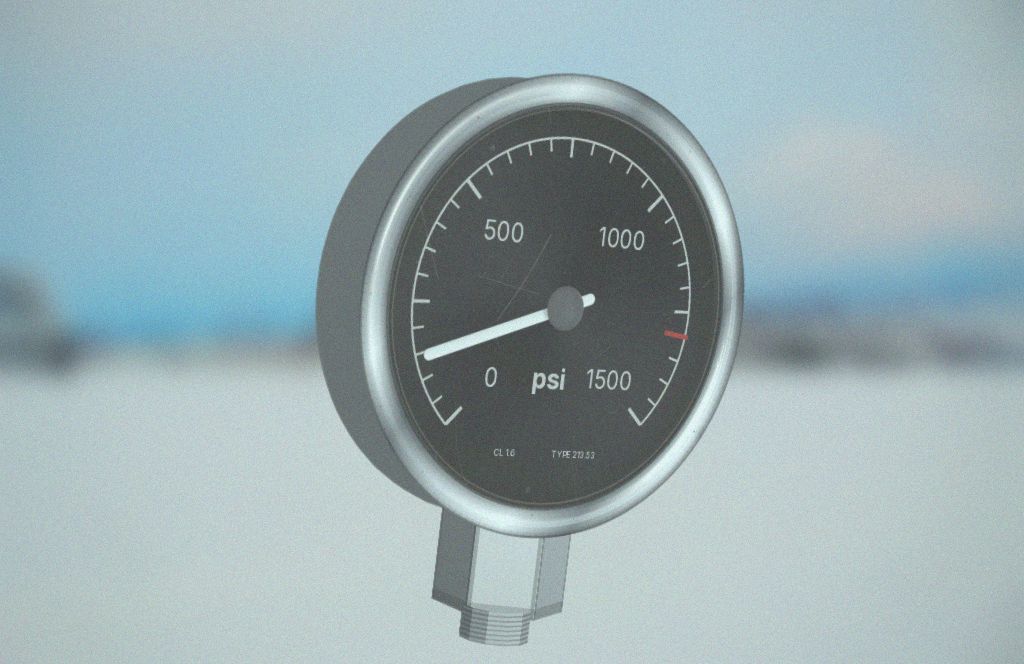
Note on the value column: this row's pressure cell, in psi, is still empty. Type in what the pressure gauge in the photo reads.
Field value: 150 psi
